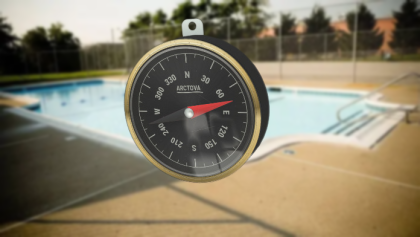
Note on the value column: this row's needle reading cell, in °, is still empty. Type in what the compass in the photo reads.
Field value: 75 °
